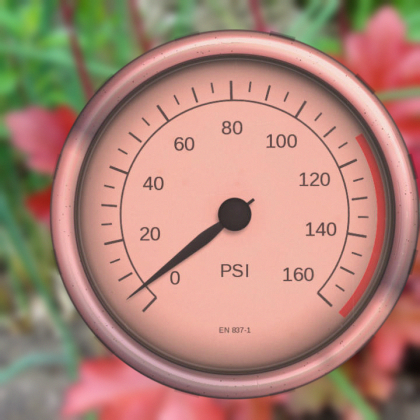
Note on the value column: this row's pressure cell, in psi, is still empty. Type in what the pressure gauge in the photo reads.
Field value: 5 psi
